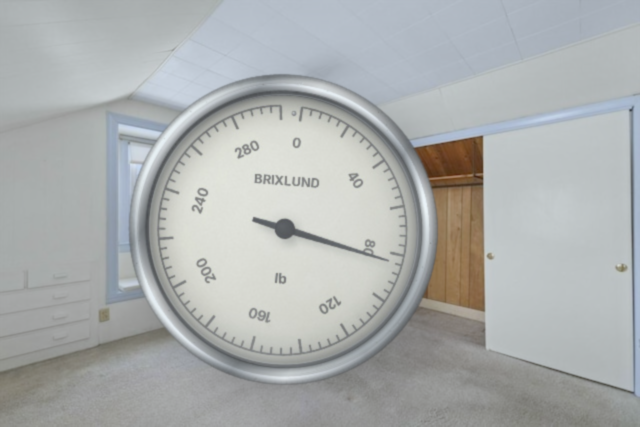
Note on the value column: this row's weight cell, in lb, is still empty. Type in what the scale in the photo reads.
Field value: 84 lb
